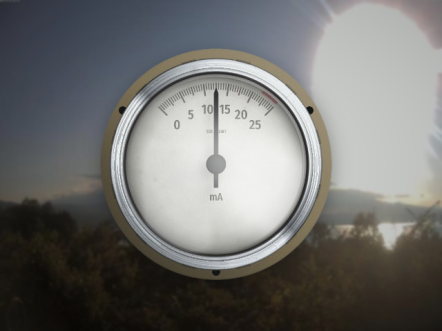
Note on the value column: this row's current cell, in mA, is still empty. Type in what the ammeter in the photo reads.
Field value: 12.5 mA
